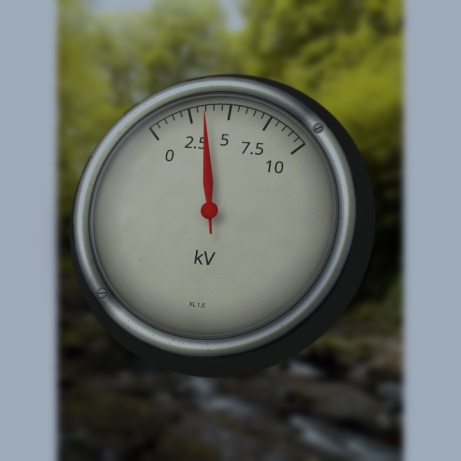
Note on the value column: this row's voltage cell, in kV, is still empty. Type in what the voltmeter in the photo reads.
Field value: 3.5 kV
